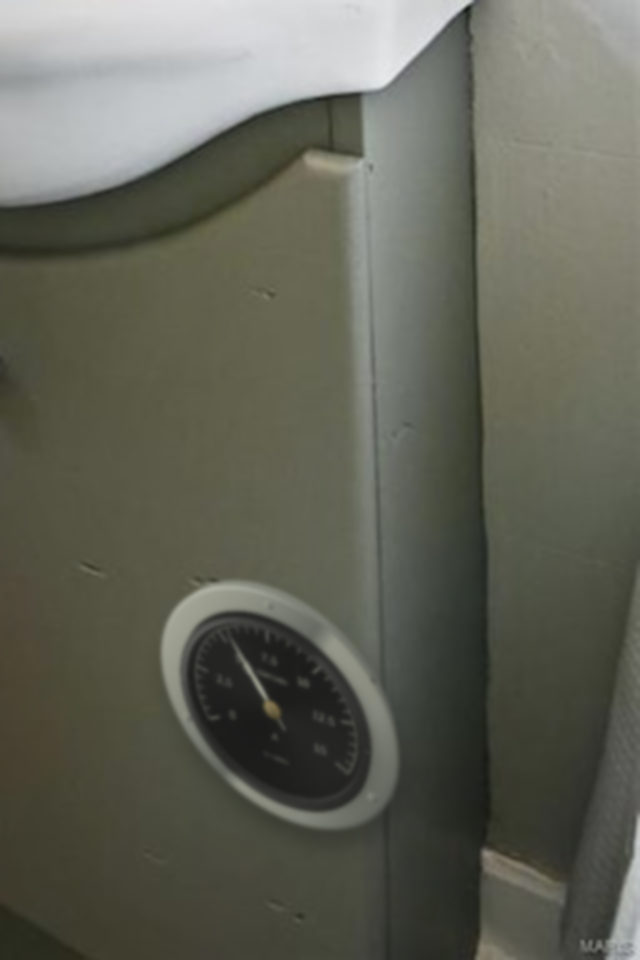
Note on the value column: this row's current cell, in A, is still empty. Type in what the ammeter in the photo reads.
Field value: 5.5 A
